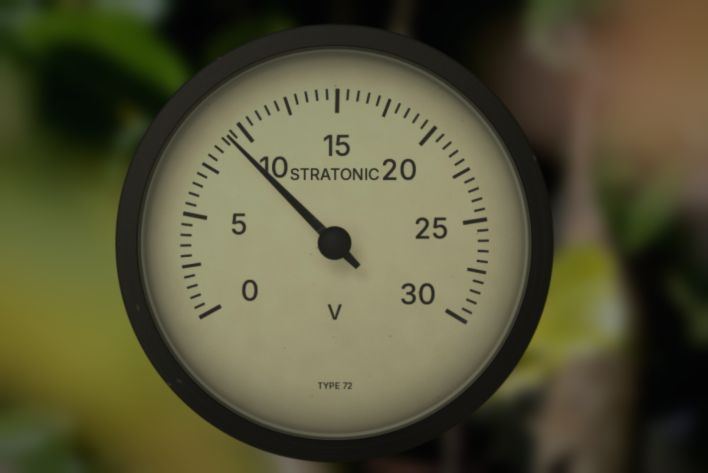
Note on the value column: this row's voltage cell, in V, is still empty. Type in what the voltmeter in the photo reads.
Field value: 9.25 V
